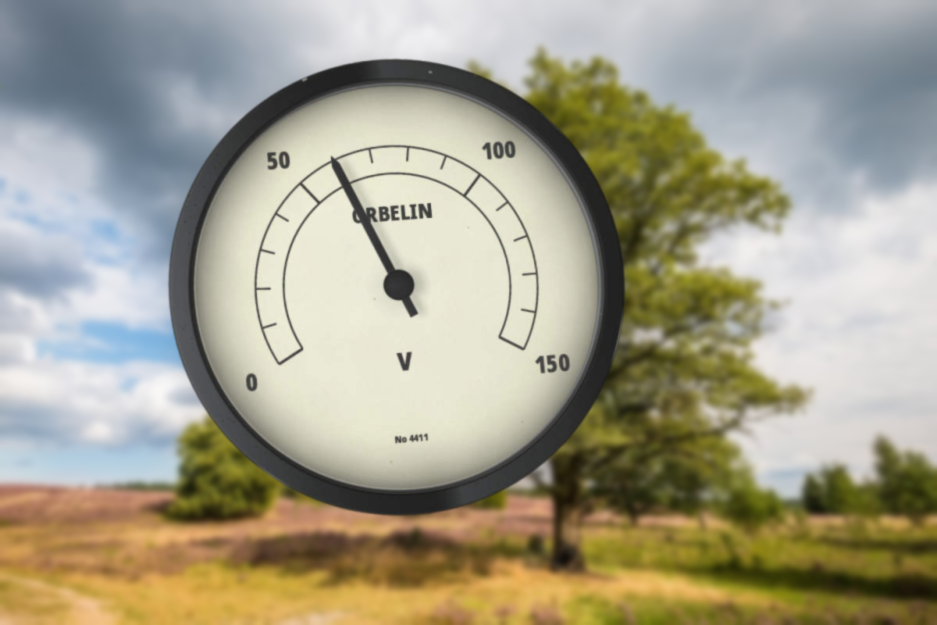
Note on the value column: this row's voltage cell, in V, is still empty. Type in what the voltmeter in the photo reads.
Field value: 60 V
